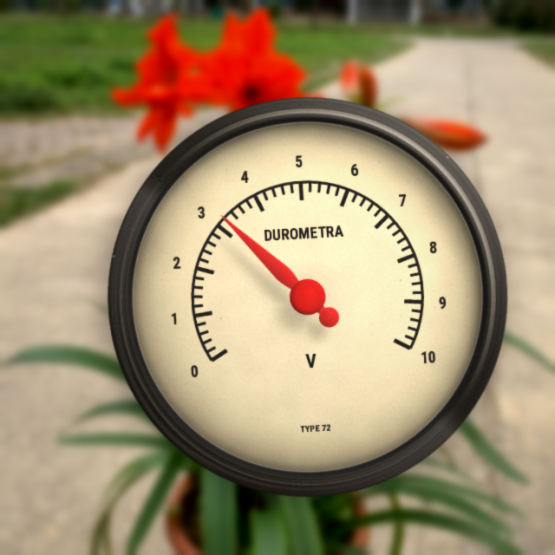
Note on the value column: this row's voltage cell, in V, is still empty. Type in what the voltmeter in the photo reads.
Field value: 3.2 V
